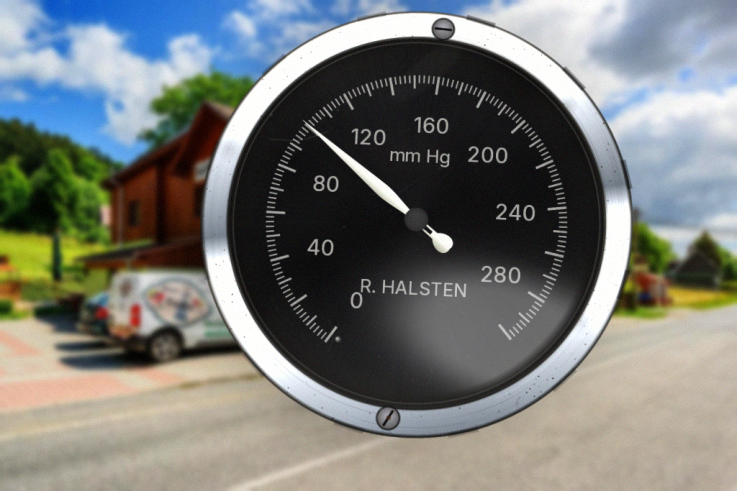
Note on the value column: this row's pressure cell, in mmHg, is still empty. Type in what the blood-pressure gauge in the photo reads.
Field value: 100 mmHg
